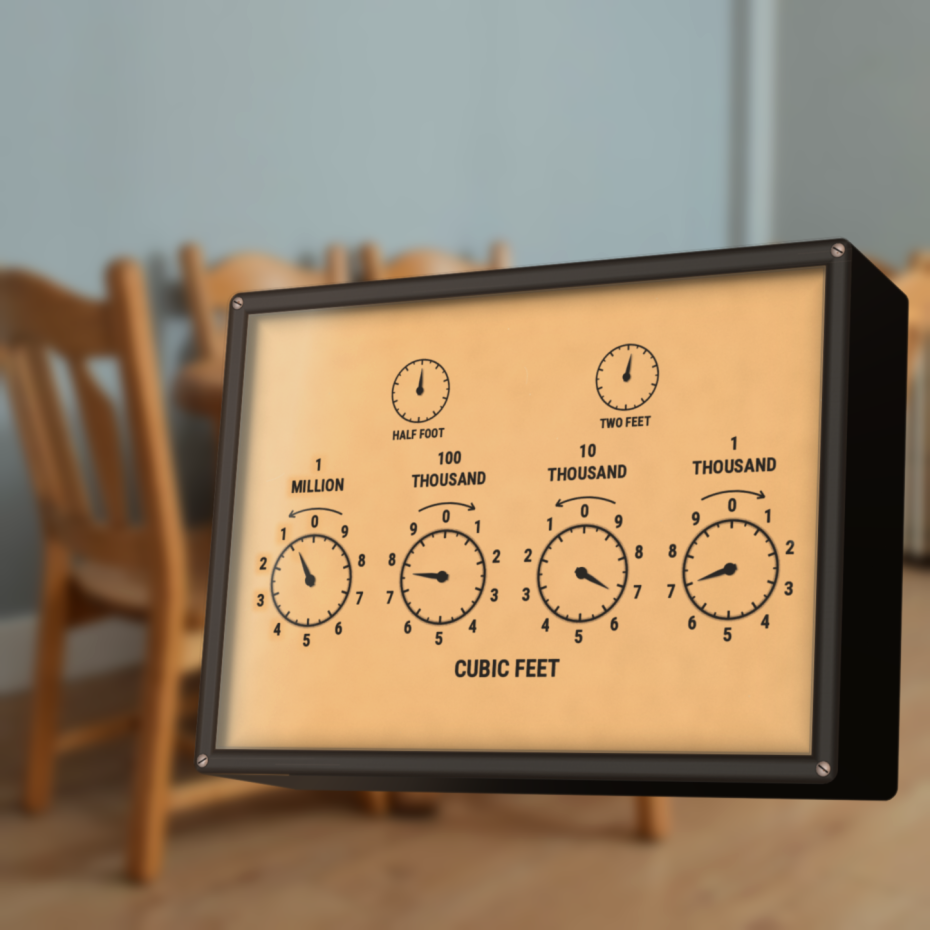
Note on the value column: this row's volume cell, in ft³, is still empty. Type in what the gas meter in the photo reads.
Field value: 76700 ft³
